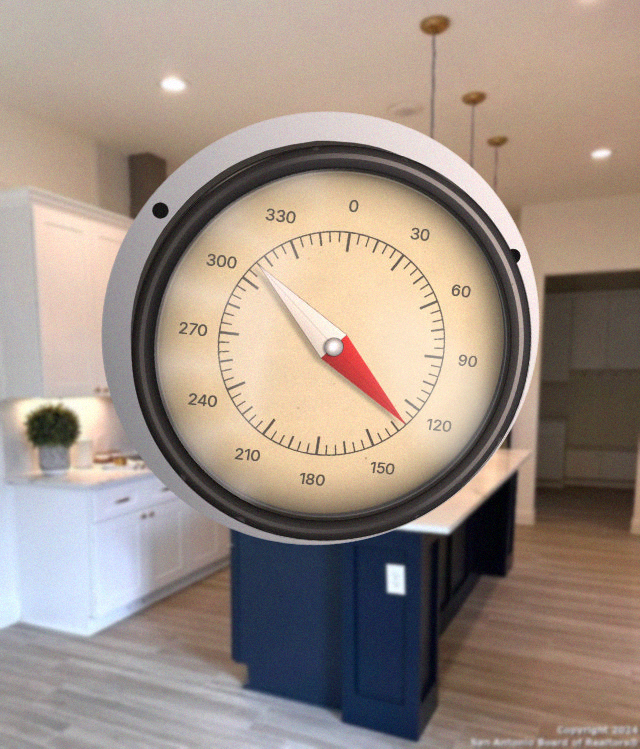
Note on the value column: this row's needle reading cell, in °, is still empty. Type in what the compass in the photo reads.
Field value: 130 °
